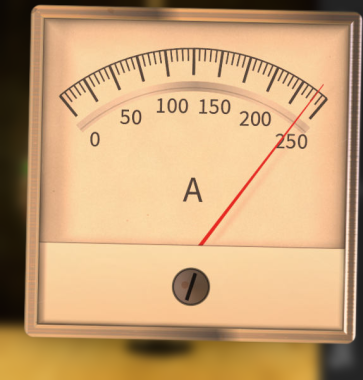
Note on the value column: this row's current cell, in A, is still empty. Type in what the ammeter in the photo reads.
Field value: 240 A
